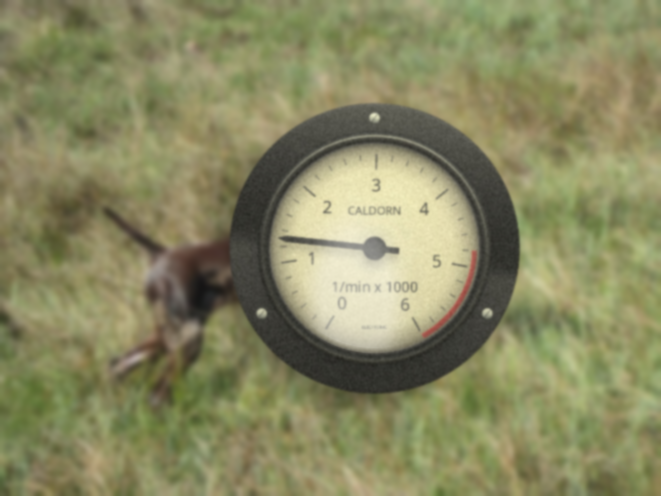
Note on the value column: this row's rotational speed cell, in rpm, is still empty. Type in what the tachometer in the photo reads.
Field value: 1300 rpm
